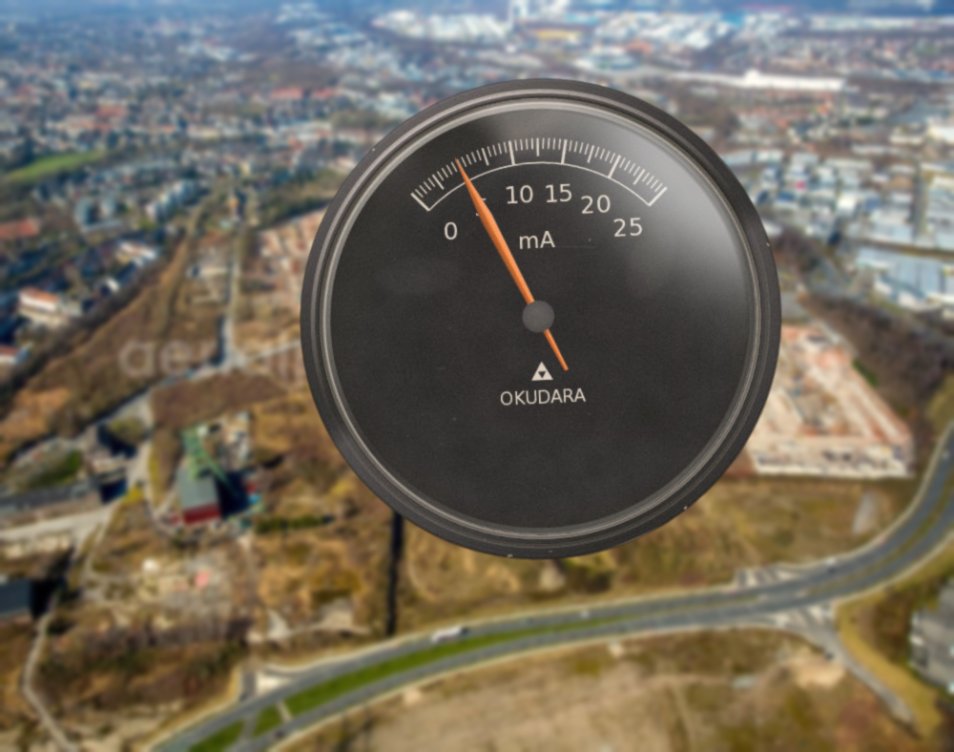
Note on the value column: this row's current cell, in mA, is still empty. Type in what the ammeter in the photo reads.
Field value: 5 mA
